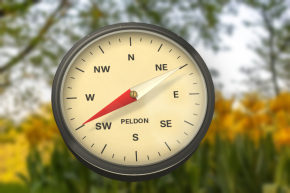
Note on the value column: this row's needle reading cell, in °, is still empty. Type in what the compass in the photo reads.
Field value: 240 °
